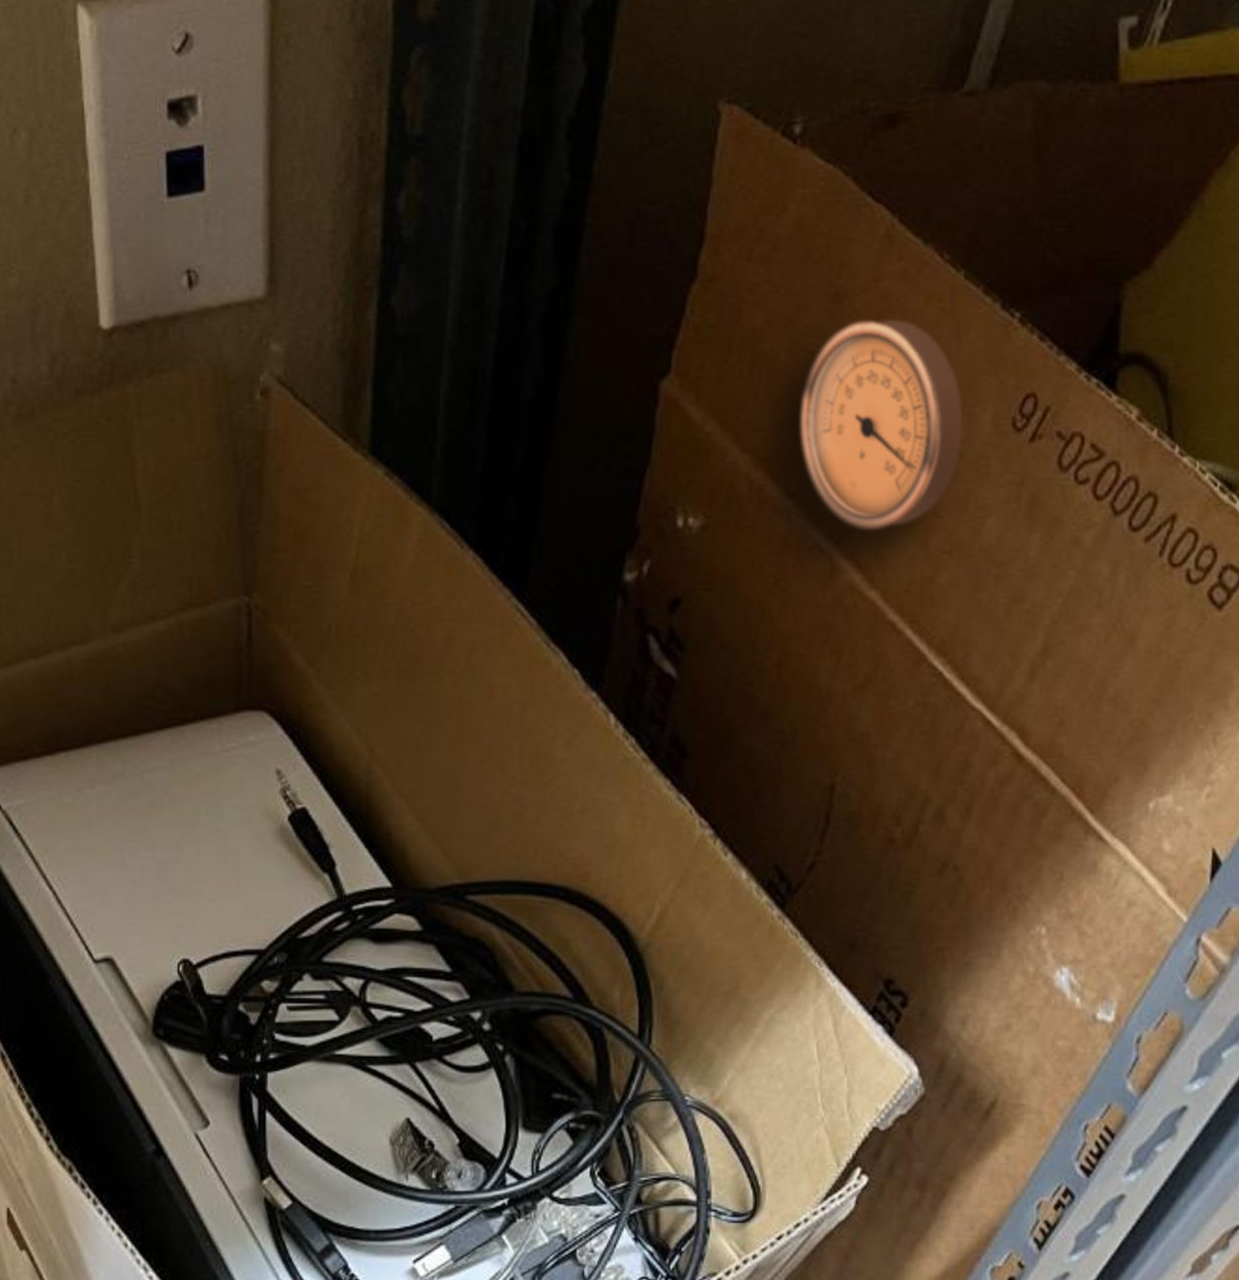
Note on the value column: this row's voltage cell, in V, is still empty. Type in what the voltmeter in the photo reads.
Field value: 45 V
